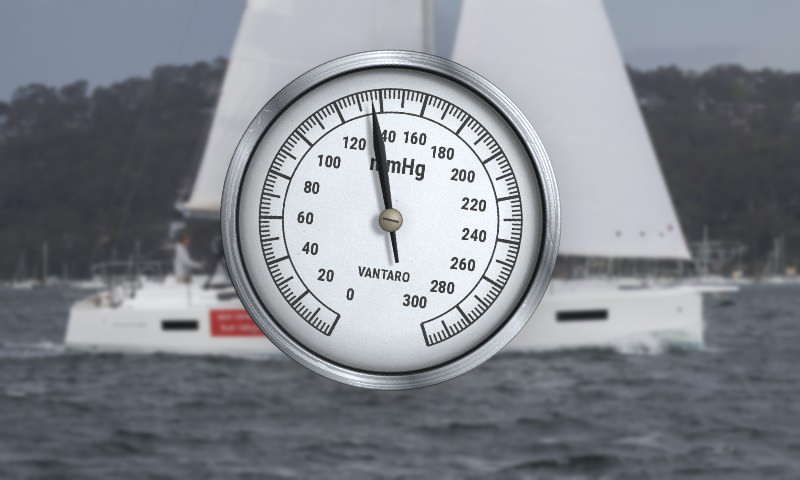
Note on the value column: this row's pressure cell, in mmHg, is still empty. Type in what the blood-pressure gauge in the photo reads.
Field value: 136 mmHg
